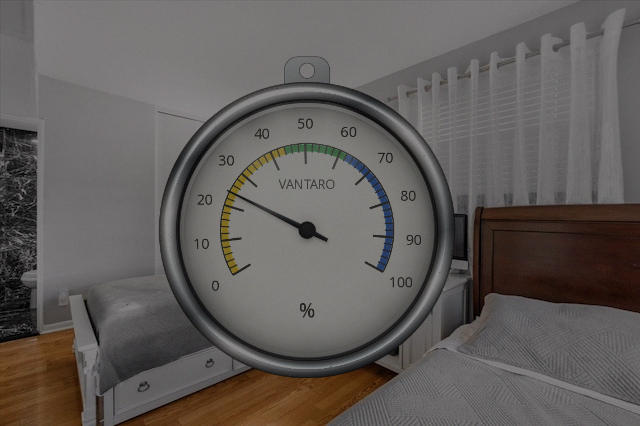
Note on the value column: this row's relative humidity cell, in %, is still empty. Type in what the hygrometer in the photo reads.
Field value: 24 %
